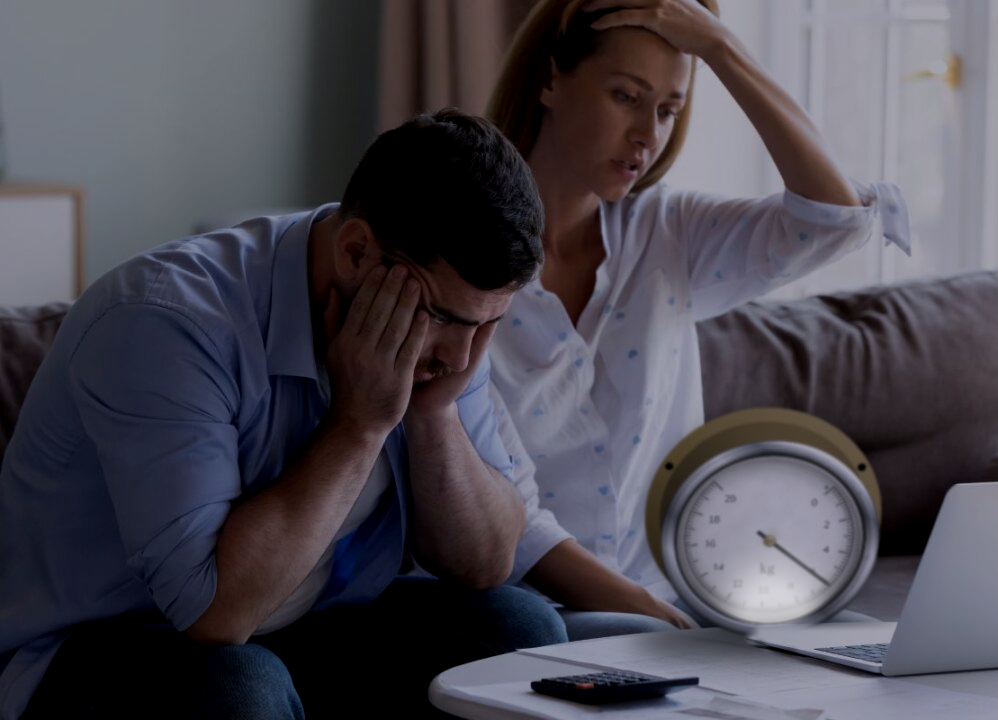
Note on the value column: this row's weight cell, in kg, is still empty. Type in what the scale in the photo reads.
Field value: 6 kg
